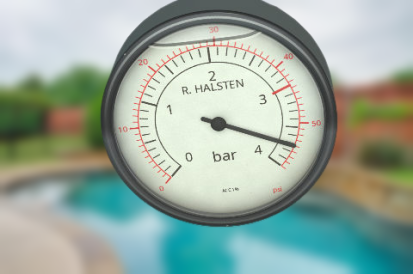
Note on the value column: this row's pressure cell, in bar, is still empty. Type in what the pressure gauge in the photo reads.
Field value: 3.7 bar
